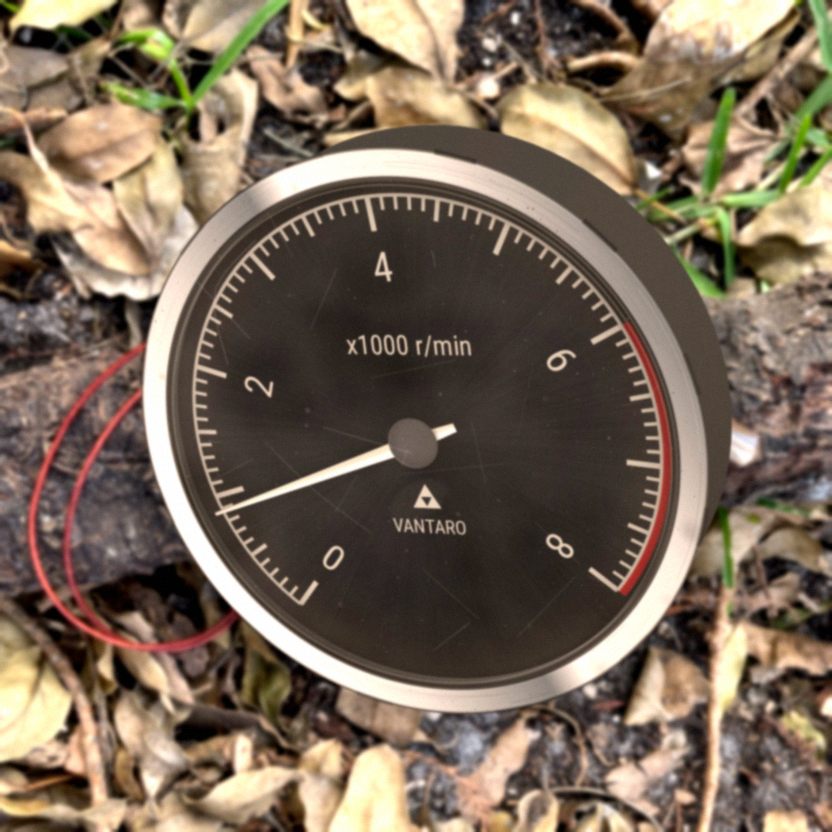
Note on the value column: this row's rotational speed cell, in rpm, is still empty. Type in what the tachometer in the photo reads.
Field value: 900 rpm
